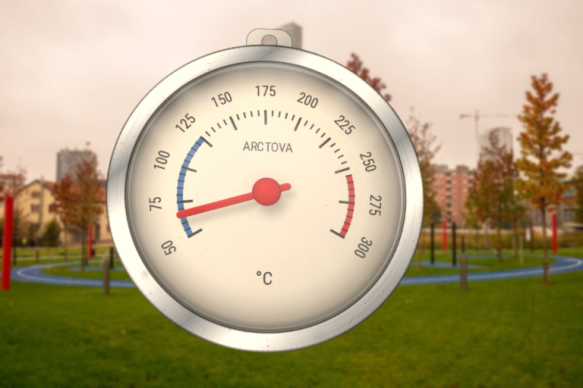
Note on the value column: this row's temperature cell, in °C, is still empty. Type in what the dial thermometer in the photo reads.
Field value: 65 °C
